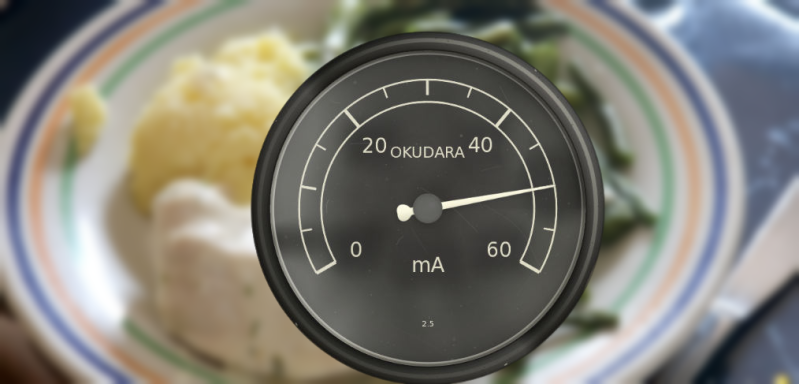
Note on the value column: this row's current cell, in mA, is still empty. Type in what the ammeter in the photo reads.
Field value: 50 mA
